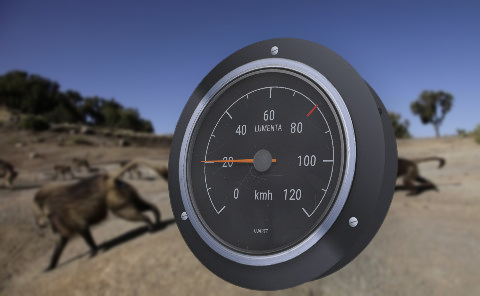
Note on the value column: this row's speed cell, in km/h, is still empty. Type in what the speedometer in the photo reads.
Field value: 20 km/h
